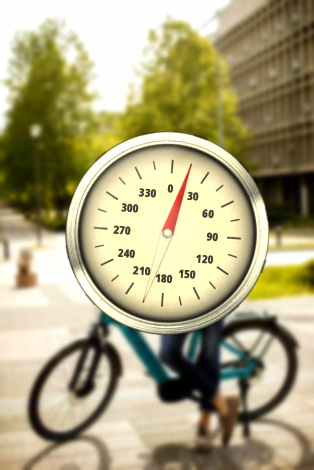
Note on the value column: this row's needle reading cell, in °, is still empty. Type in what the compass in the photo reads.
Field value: 15 °
